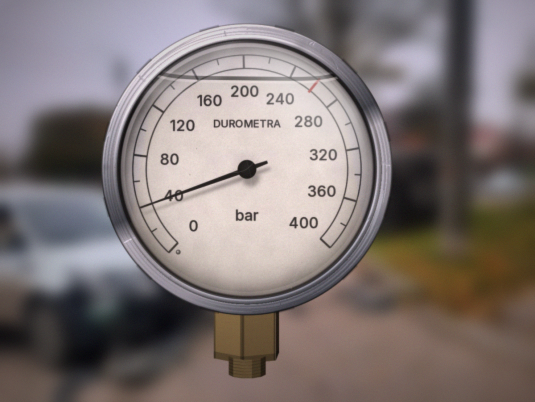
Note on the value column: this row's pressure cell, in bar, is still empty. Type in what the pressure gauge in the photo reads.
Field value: 40 bar
